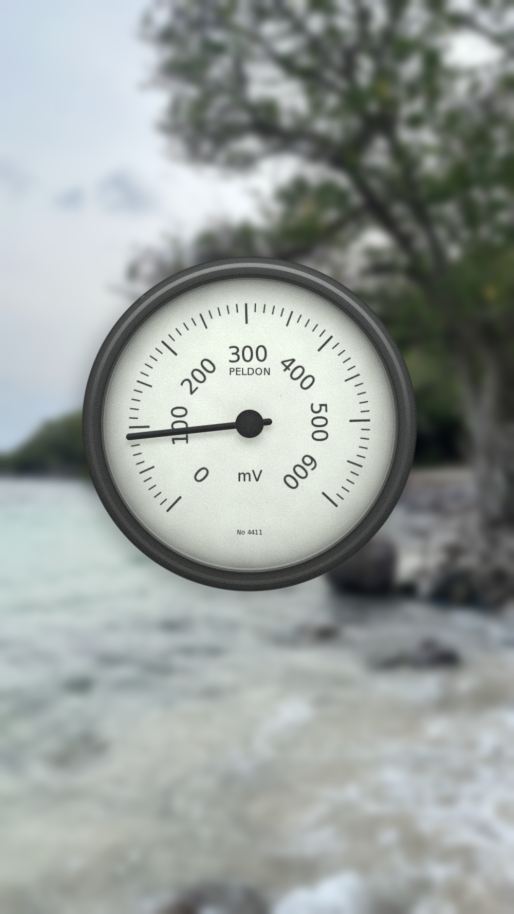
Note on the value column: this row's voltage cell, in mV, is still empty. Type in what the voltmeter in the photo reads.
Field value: 90 mV
